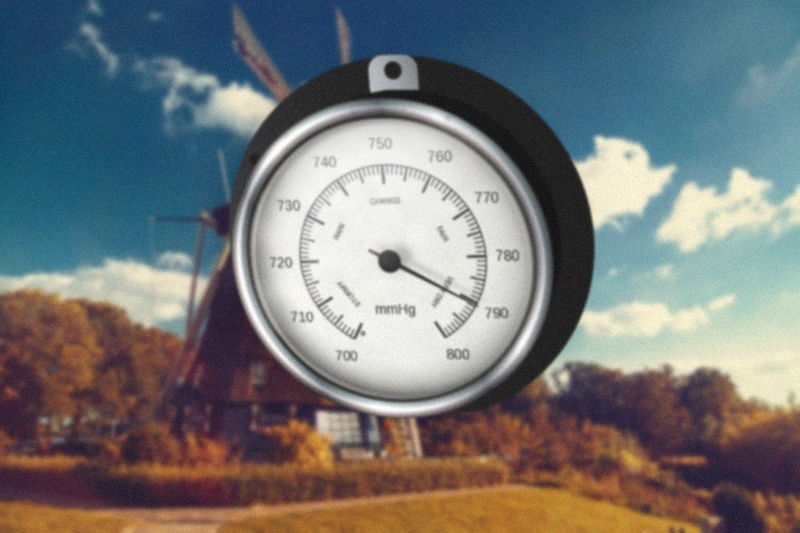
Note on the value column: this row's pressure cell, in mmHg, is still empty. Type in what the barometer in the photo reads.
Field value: 790 mmHg
